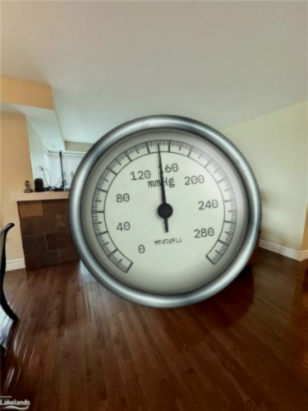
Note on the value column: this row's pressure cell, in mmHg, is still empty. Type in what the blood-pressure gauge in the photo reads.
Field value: 150 mmHg
